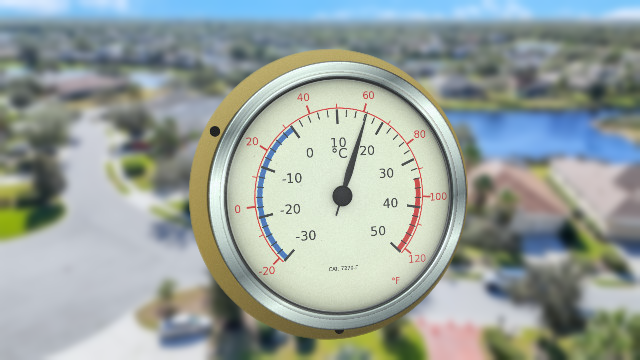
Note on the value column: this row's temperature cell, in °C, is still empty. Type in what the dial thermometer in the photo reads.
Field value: 16 °C
